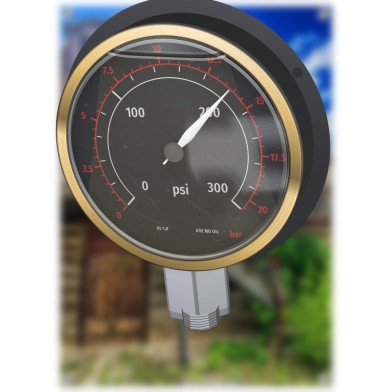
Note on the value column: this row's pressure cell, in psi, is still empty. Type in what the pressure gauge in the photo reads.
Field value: 200 psi
